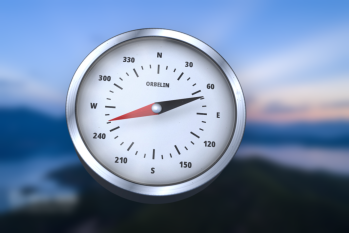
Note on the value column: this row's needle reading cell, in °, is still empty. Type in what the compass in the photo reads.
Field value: 250 °
